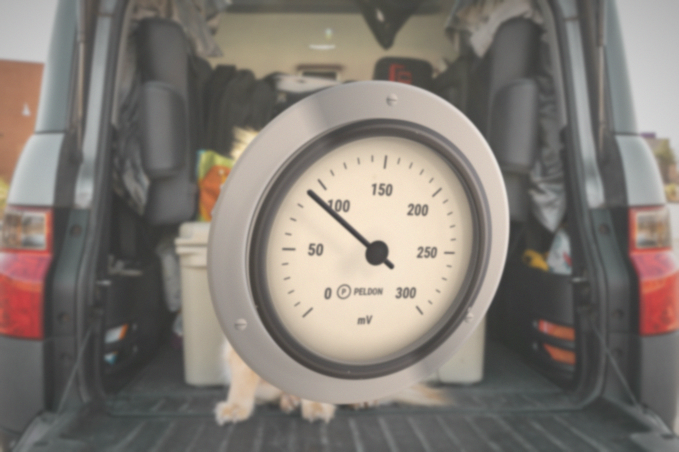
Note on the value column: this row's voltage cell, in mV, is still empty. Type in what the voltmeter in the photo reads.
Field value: 90 mV
